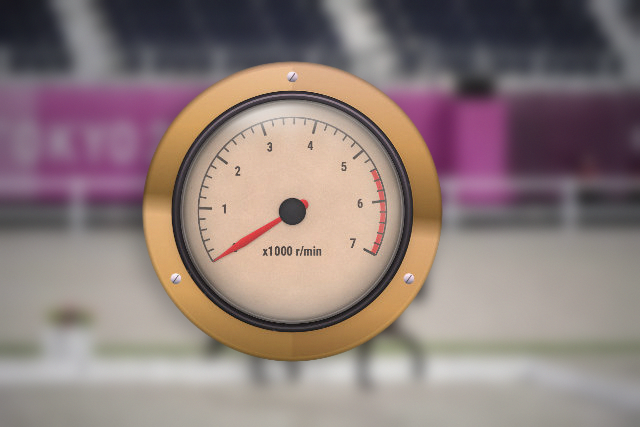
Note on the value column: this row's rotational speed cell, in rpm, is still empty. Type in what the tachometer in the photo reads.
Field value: 0 rpm
